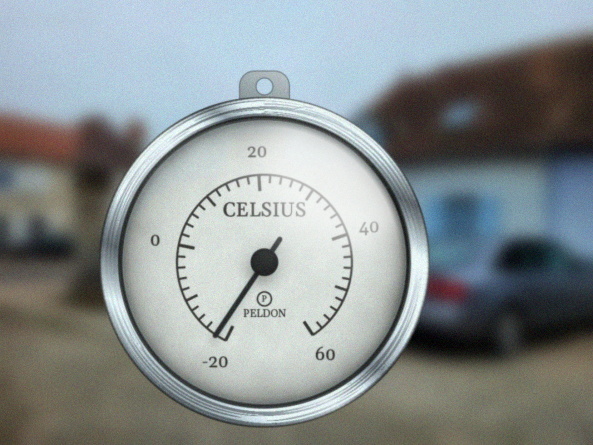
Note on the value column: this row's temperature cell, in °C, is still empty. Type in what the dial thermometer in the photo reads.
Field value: -18 °C
